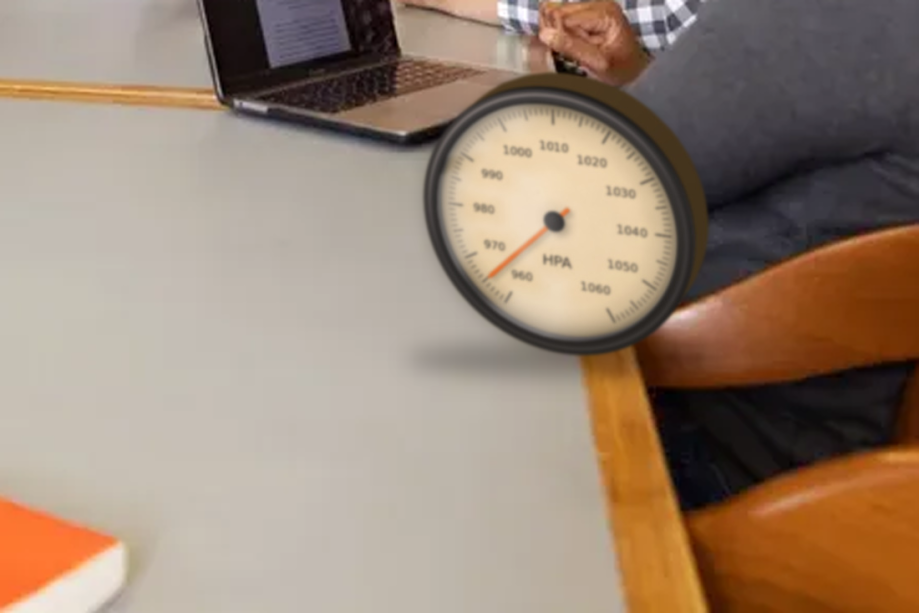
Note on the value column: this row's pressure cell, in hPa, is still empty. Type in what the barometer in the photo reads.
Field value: 965 hPa
